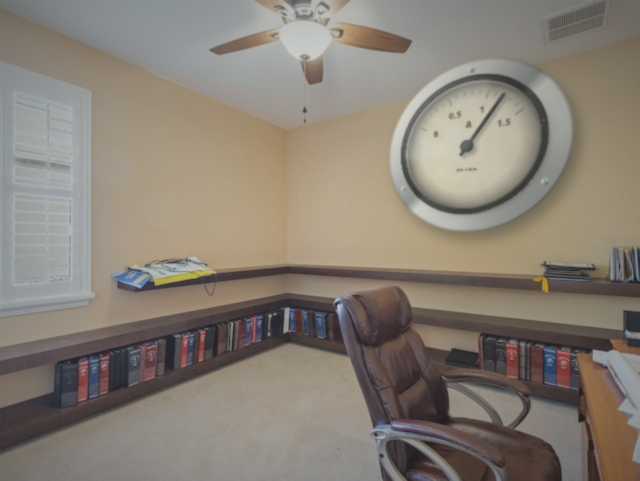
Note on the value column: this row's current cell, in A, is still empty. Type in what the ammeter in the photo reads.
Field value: 1.2 A
